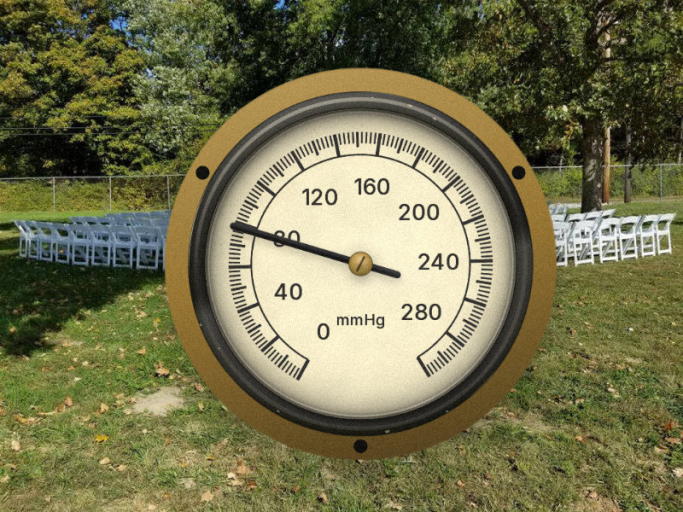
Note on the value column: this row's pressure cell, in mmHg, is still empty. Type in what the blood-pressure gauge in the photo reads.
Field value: 78 mmHg
